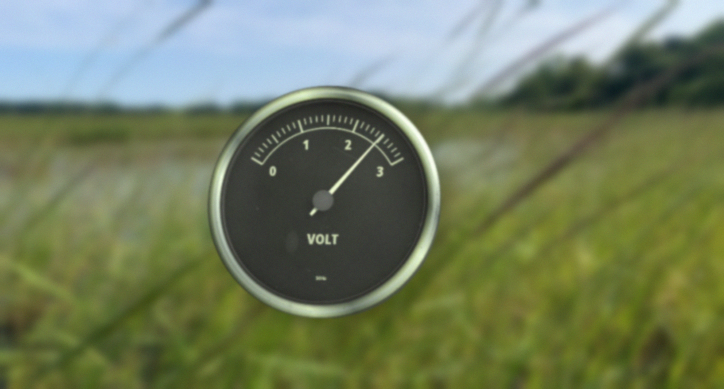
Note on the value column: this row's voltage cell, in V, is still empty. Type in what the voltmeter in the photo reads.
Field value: 2.5 V
